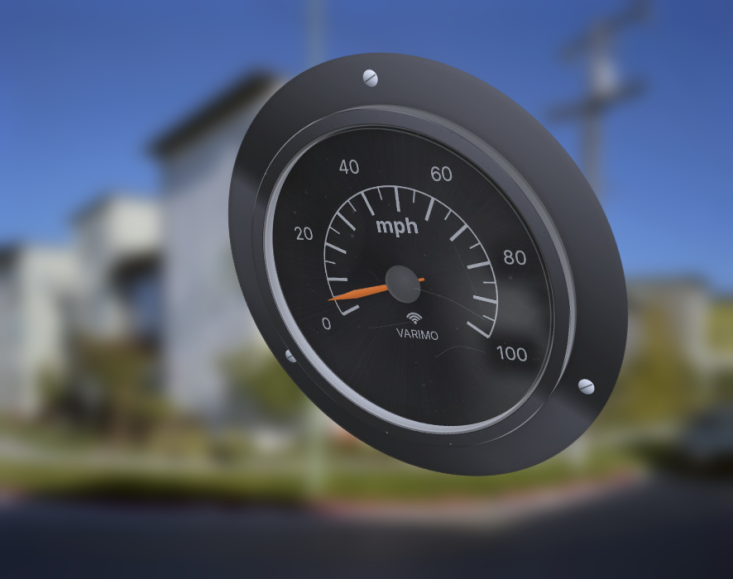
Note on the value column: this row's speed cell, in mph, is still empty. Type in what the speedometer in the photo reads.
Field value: 5 mph
